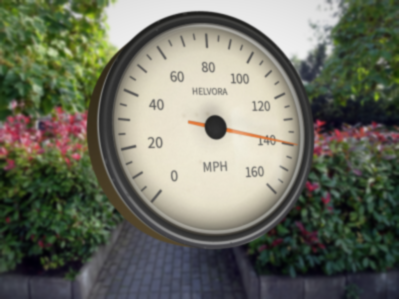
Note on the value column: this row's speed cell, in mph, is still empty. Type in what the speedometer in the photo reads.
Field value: 140 mph
